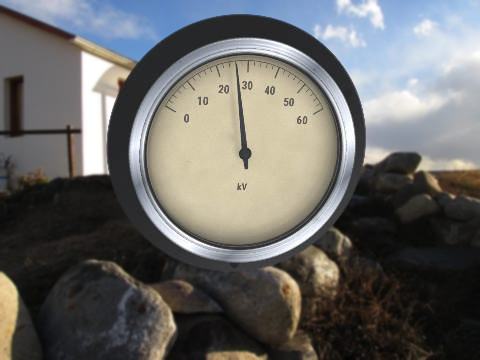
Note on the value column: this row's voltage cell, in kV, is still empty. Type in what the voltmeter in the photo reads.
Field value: 26 kV
